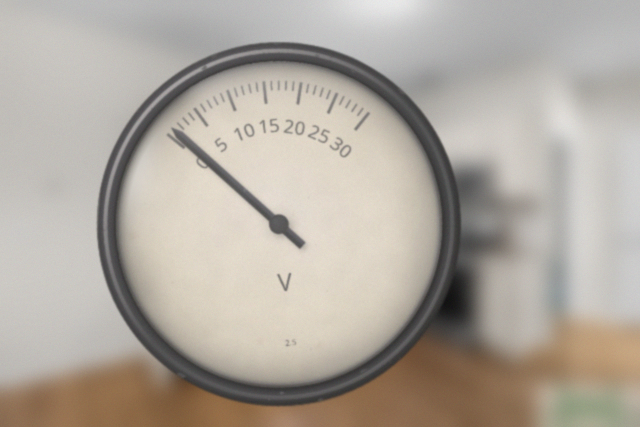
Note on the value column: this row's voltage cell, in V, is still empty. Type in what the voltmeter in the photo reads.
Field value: 1 V
